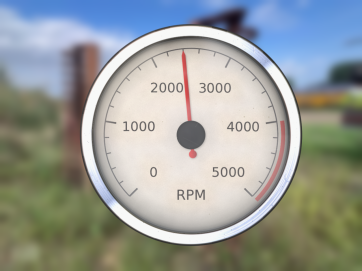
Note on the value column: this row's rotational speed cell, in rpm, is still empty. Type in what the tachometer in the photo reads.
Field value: 2400 rpm
